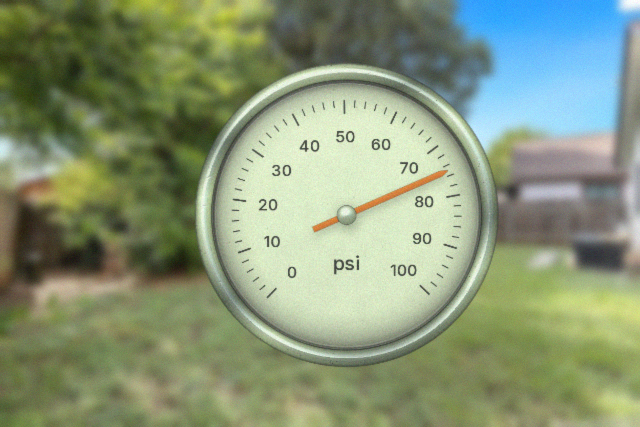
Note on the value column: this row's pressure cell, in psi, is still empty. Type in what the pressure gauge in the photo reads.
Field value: 75 psi
